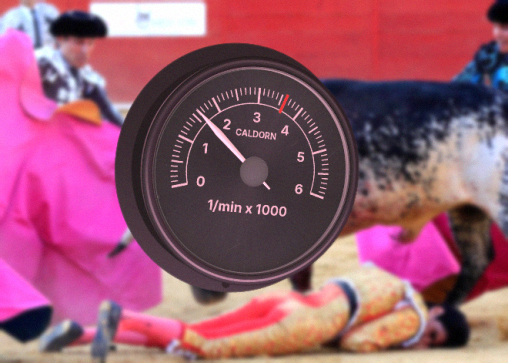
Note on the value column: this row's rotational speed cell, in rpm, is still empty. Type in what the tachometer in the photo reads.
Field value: 1600 rpm
